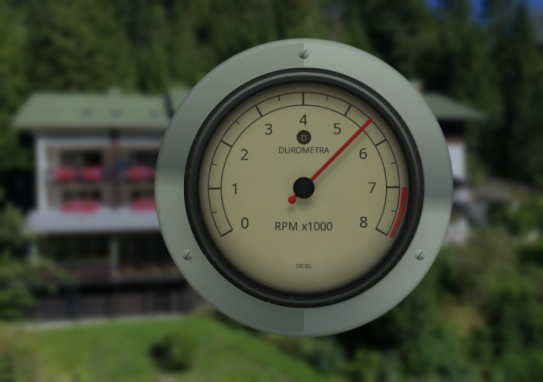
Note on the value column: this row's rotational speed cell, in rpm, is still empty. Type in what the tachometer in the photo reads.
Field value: 5500 rpm
